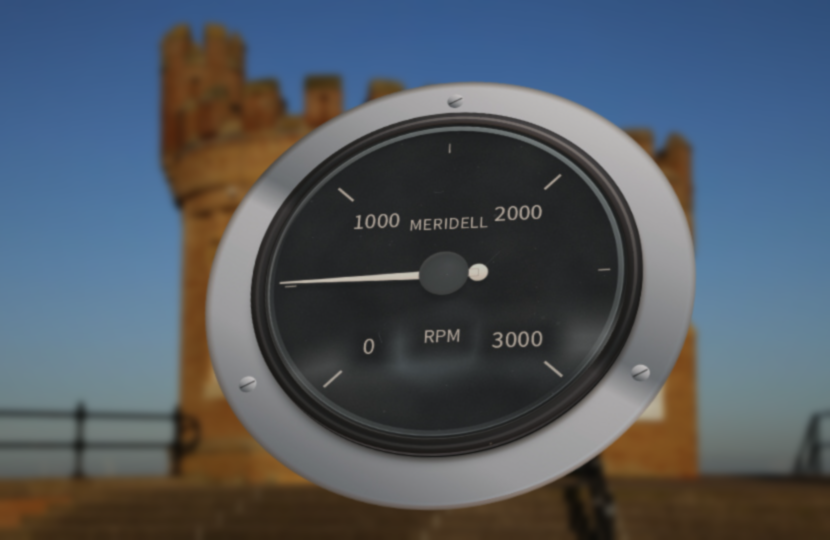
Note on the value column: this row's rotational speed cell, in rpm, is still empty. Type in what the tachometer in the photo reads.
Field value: 500 rpm
